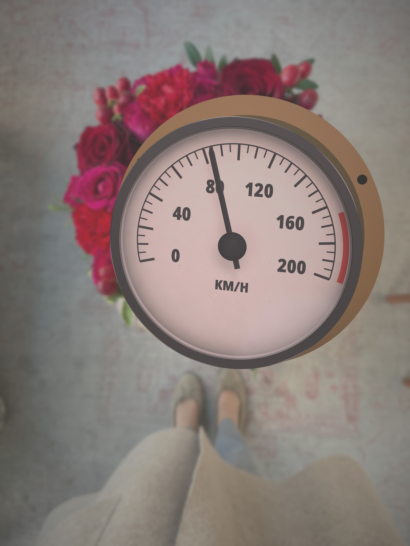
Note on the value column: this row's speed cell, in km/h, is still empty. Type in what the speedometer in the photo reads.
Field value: 85 km/h
